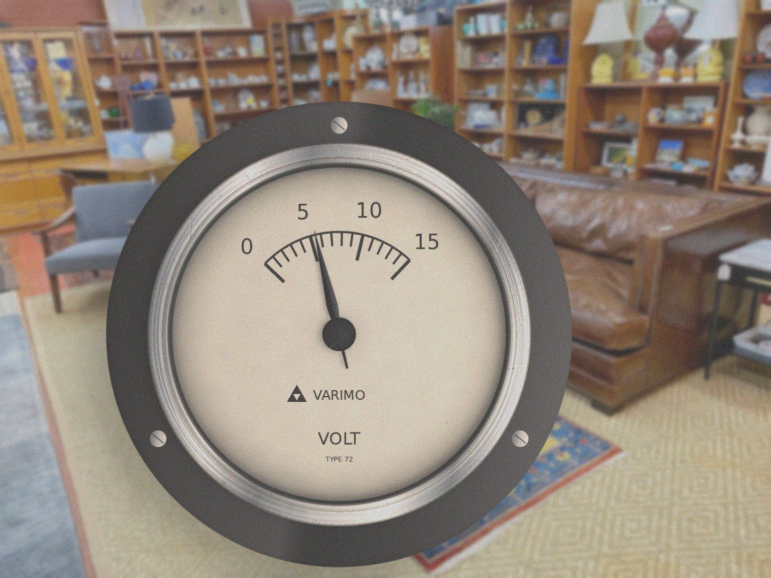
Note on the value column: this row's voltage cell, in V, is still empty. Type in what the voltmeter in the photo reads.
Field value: 5.5 V
